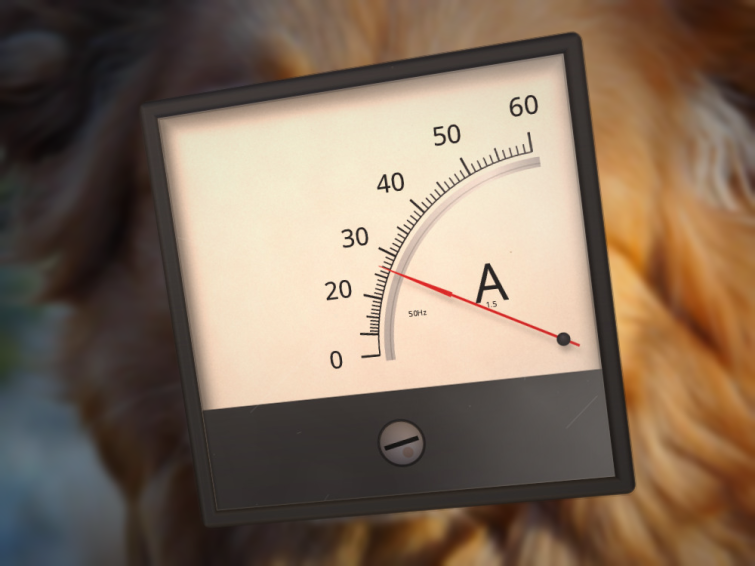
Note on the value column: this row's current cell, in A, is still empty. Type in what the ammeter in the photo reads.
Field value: 27 A
